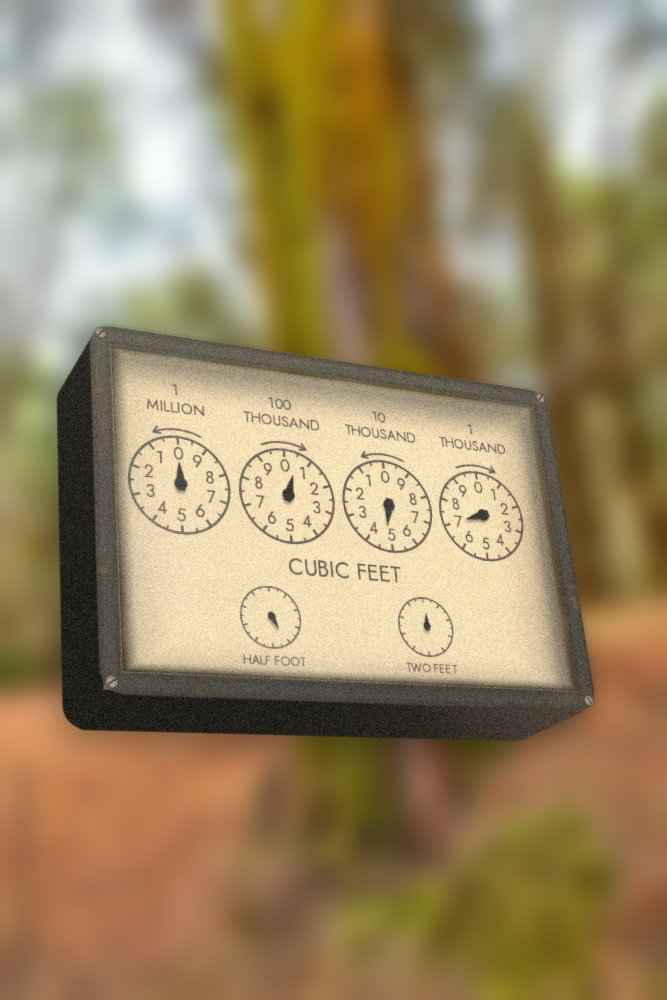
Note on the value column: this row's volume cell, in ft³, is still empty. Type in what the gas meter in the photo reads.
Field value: 4700 ft³
